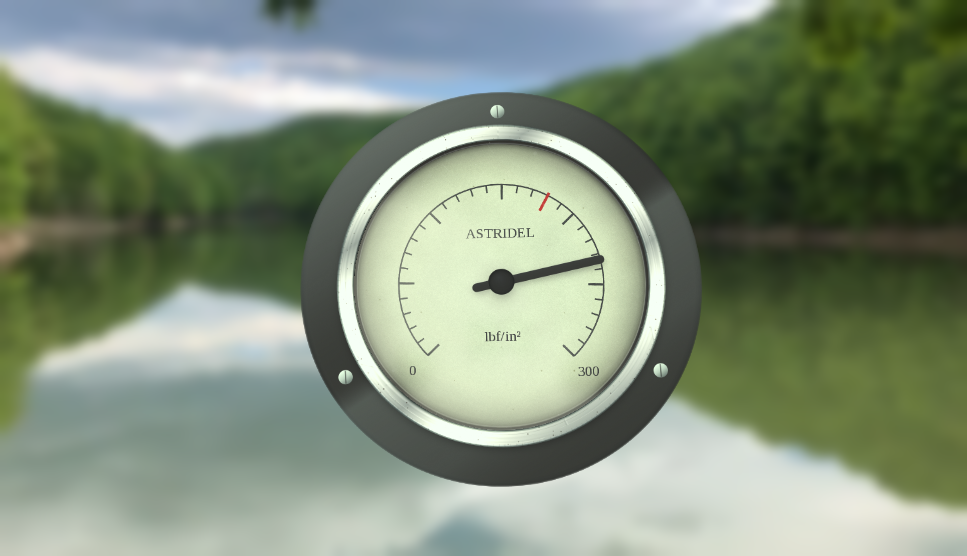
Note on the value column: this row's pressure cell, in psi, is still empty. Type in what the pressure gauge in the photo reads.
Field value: 235 psi
